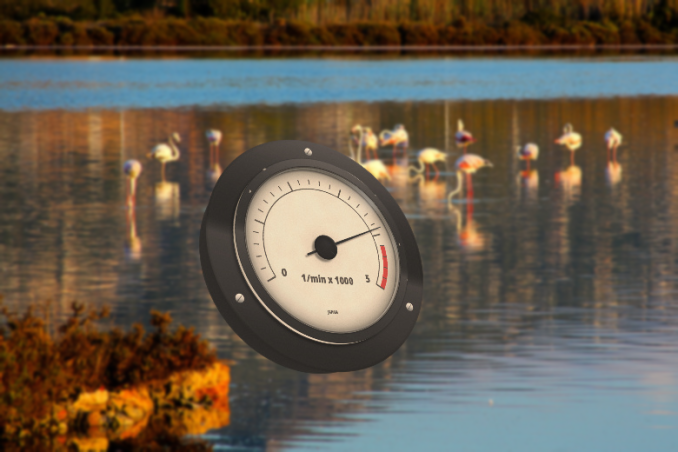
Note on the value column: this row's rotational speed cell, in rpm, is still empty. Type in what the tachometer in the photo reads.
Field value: 3900 rpm
